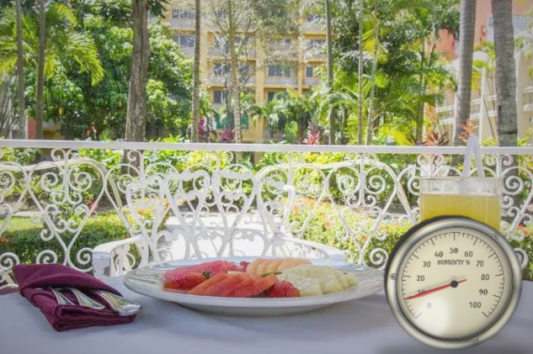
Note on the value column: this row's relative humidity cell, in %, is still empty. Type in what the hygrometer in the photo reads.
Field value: 10 %
